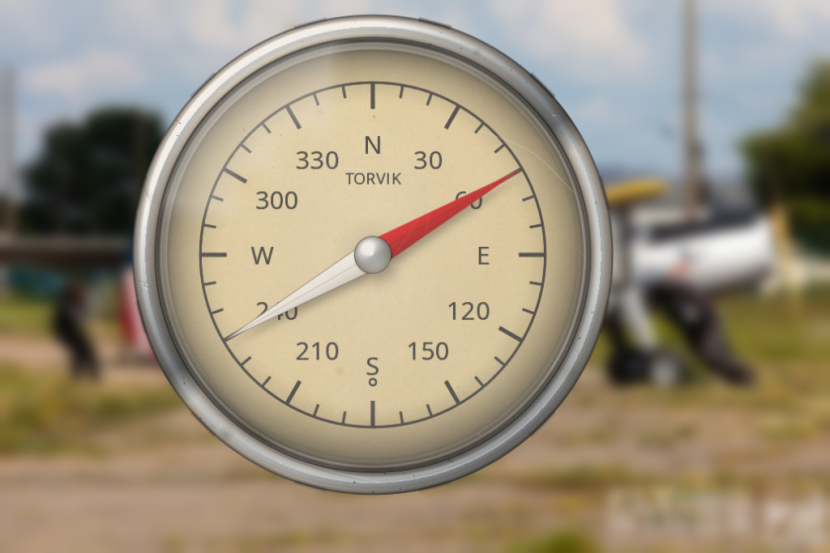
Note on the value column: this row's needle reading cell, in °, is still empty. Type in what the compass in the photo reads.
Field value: 60 °
